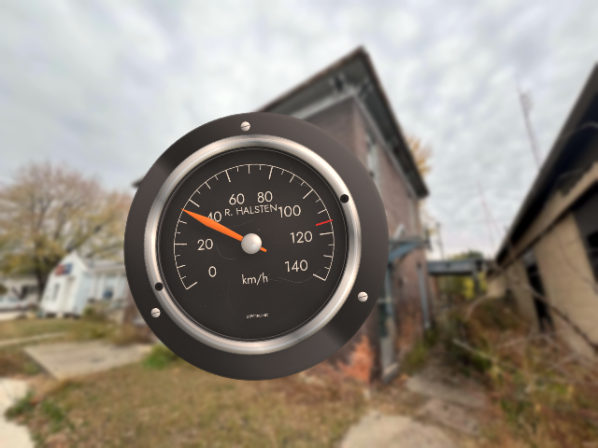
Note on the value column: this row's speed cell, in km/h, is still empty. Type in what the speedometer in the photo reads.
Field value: 35 km/h
